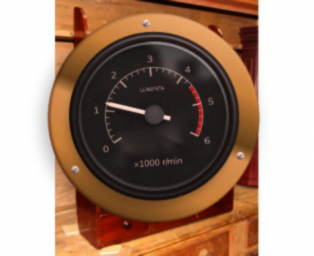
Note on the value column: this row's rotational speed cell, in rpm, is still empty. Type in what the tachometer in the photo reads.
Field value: 1200 rpm
